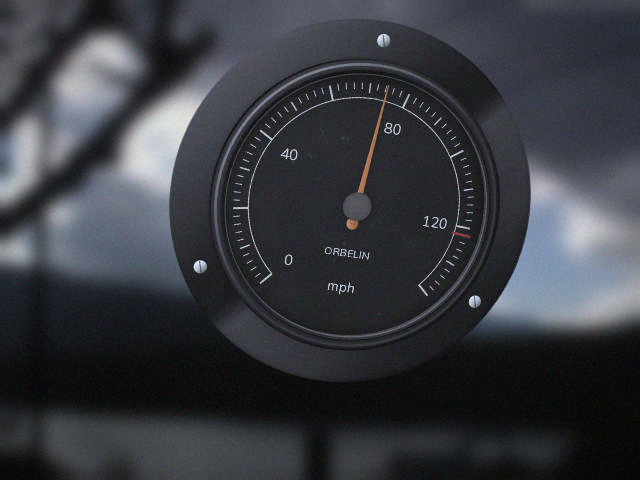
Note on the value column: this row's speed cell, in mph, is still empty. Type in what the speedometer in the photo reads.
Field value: 74 mph
